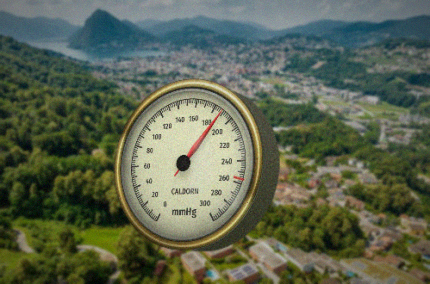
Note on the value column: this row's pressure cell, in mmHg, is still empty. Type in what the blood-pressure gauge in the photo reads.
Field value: 190 mmHg
